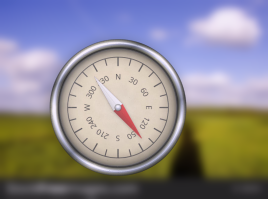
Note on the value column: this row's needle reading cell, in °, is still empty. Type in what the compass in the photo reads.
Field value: 142.5 °
